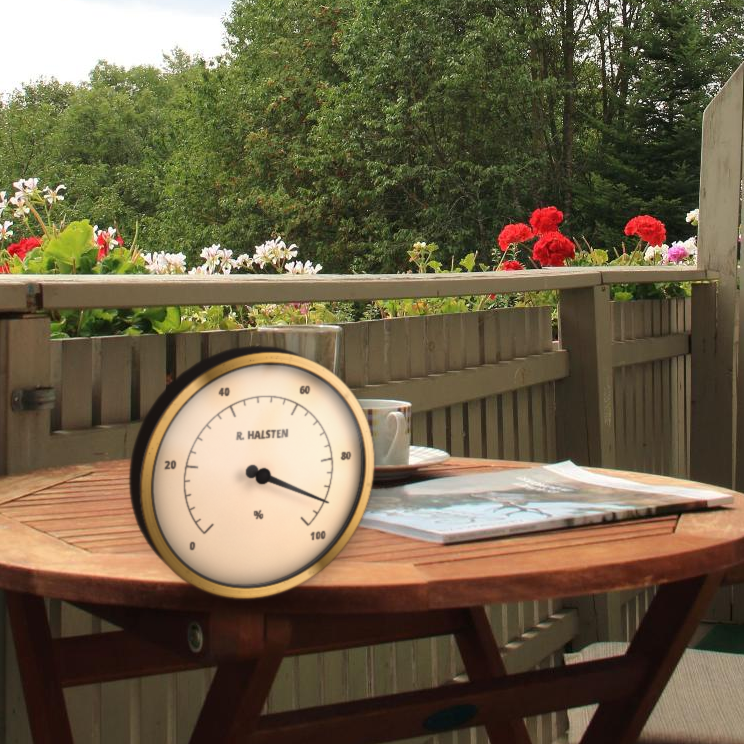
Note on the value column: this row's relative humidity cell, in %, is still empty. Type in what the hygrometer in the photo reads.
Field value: 92 %
